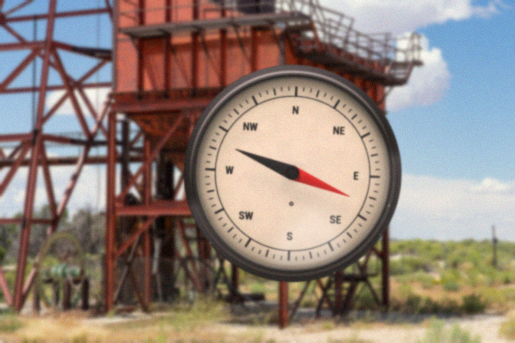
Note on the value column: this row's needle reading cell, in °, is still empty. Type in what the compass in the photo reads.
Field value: 110 °
